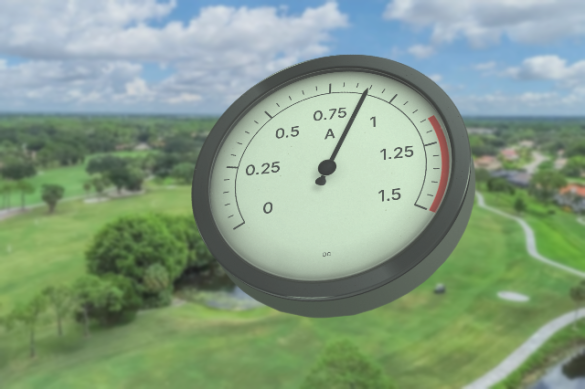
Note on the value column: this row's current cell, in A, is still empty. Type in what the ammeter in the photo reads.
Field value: 0.9 A
